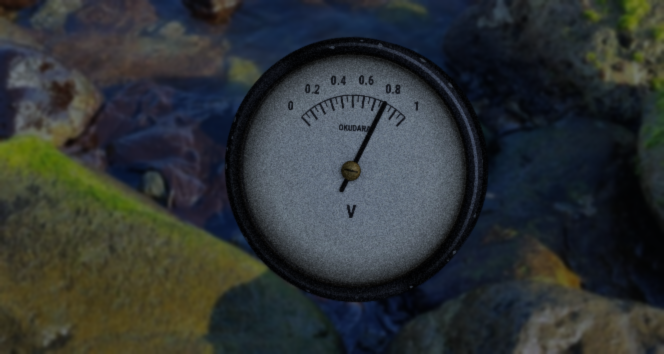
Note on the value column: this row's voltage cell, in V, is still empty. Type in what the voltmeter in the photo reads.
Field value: 0.8 V
